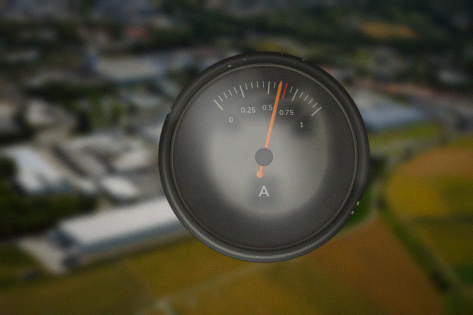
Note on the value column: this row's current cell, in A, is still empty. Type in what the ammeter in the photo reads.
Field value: 0.6 A
